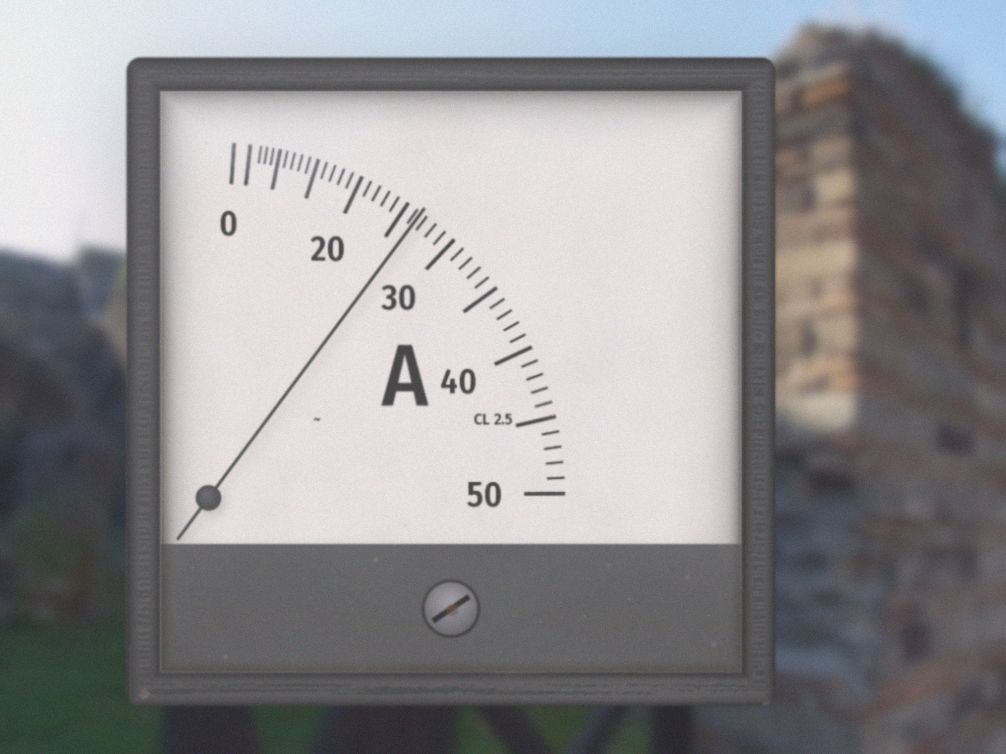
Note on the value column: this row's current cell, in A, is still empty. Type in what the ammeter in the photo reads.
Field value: 26.5 A
